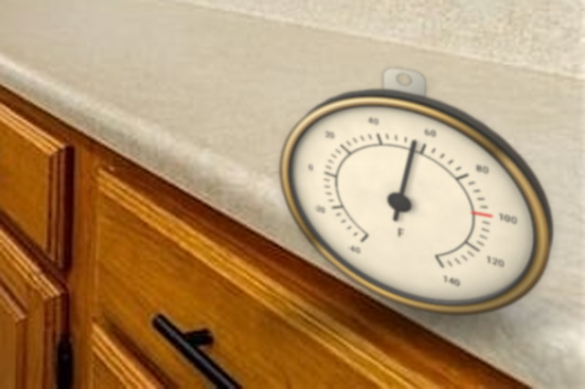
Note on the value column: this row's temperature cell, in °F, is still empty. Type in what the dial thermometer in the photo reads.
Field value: 56 °F
